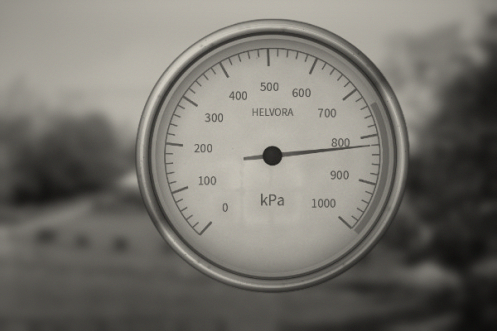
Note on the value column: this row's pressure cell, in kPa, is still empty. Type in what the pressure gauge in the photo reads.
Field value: 820 kPa
